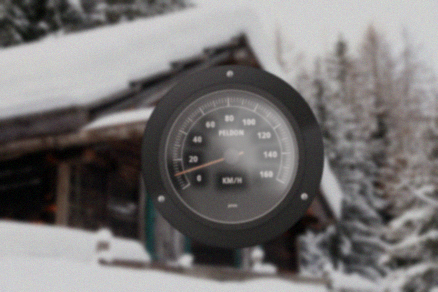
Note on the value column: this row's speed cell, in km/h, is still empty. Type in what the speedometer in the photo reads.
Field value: 10 km/h
